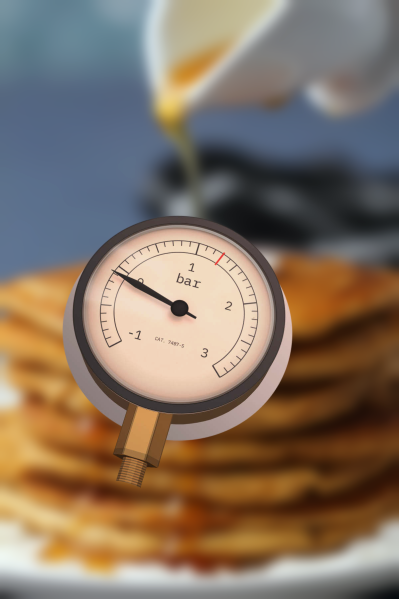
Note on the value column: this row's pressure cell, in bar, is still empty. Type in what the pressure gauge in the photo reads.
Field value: -0.1 bar
